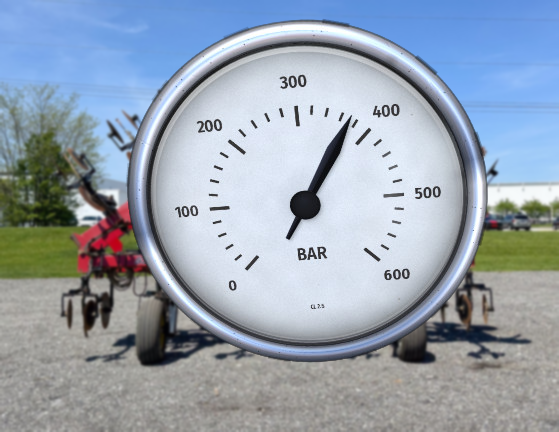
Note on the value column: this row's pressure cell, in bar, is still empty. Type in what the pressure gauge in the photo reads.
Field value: 370 bar
